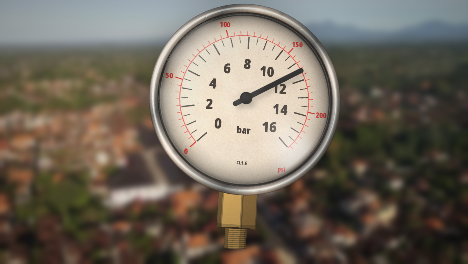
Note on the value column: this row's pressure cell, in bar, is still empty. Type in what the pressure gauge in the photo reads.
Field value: 11.5 bar
